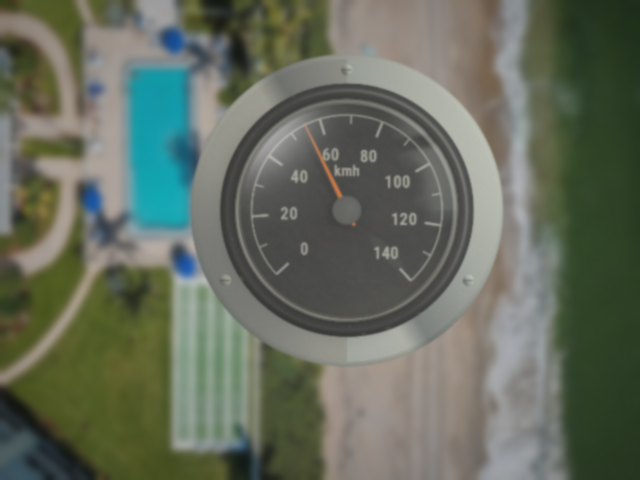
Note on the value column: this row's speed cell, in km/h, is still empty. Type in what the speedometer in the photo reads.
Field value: 55 km/h
